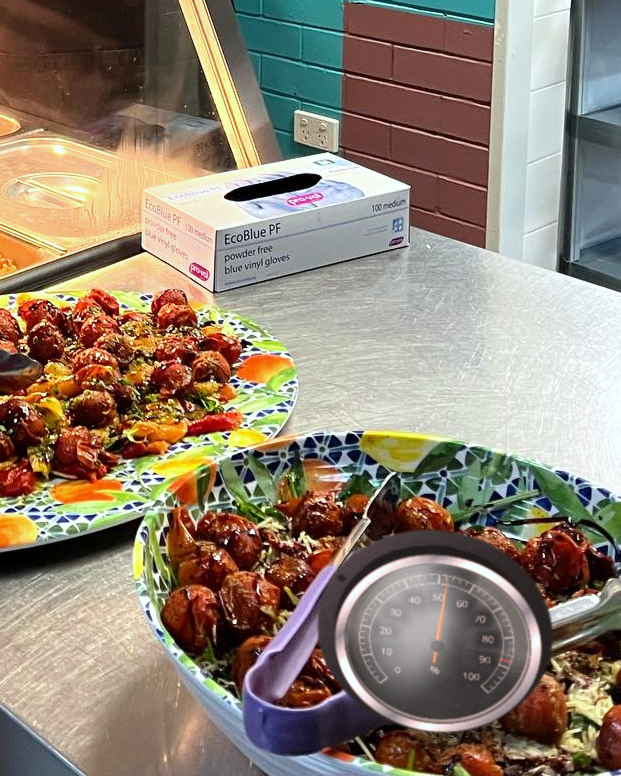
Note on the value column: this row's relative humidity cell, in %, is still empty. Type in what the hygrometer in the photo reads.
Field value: 52 %
